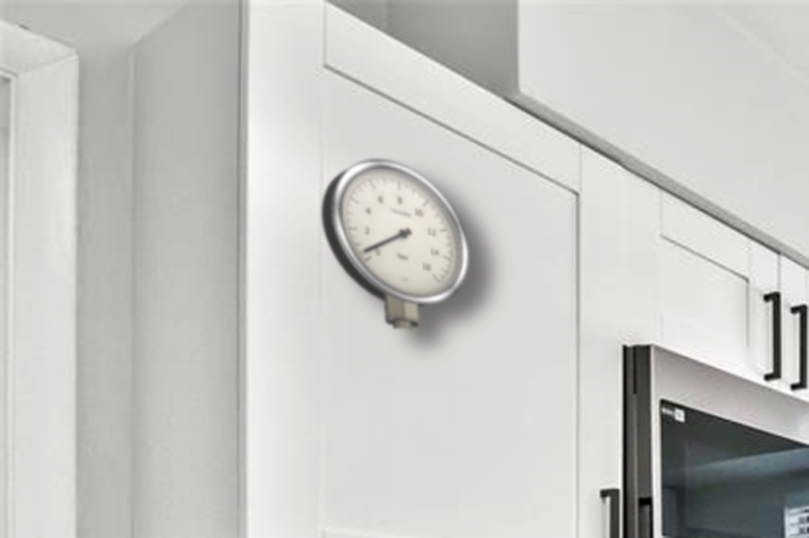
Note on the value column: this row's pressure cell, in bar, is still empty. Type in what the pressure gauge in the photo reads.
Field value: 0.5 bar
